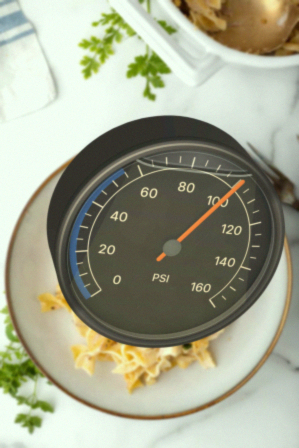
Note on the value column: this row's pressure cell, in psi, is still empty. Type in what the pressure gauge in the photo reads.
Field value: 100 psi
